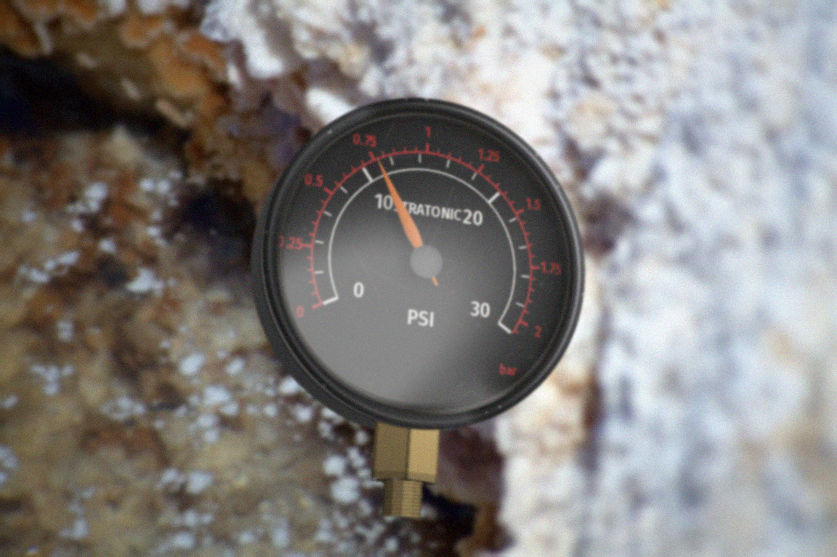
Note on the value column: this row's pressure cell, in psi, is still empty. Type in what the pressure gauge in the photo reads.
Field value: 11 psi
